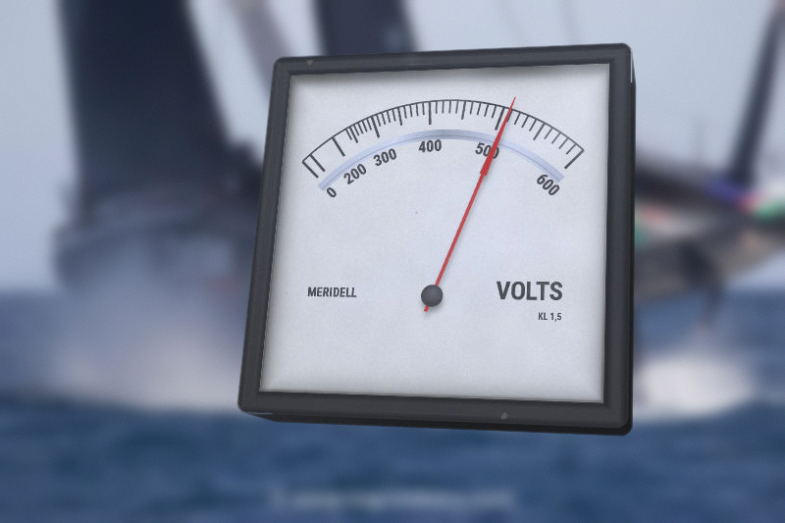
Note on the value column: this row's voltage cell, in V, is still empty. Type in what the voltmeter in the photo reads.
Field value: 510 V
